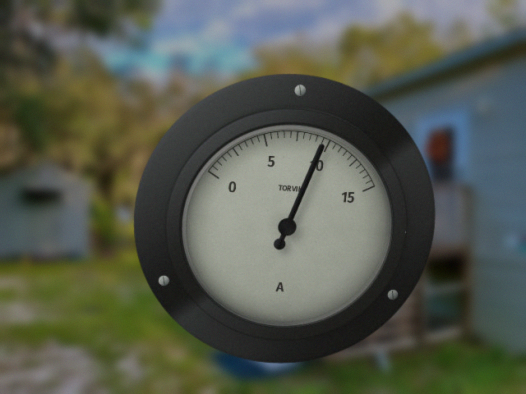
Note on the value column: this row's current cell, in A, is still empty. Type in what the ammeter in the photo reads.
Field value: 9.5 A
